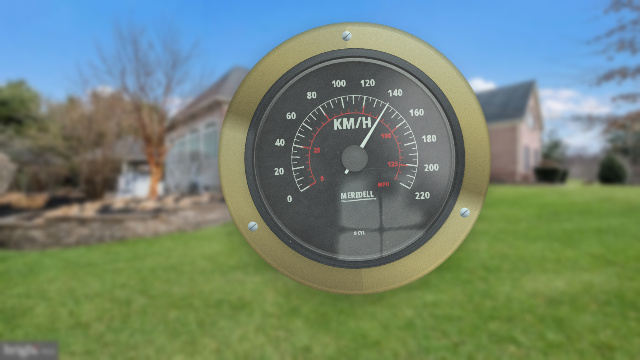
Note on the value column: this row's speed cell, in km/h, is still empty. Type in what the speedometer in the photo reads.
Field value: 140 km/h
